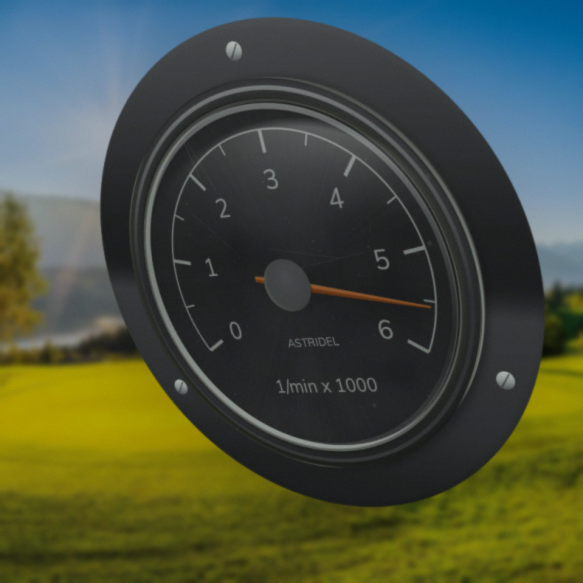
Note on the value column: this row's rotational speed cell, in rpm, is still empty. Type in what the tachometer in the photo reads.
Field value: 5500 rpm
